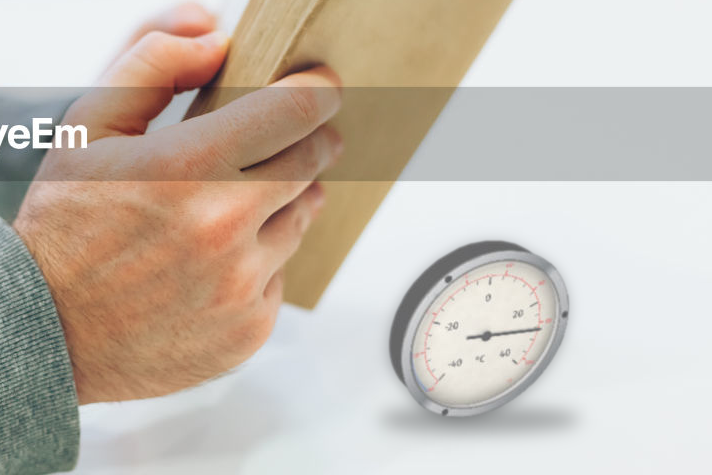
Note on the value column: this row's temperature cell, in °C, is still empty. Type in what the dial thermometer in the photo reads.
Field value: 28 °C
